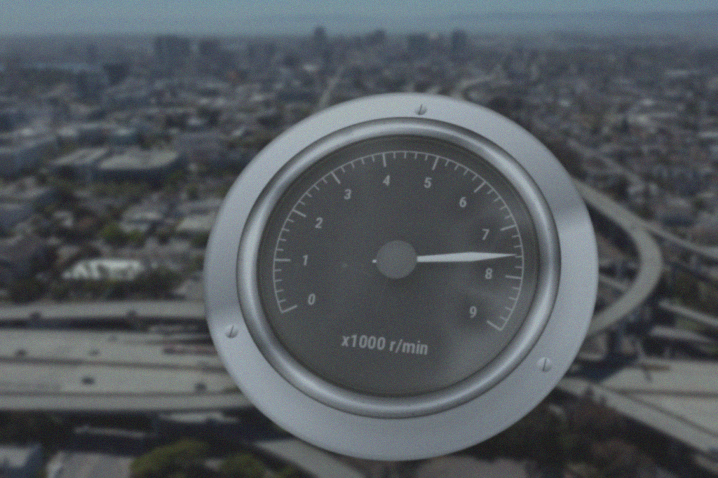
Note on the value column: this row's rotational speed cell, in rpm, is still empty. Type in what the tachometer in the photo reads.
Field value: 7600 rpm
